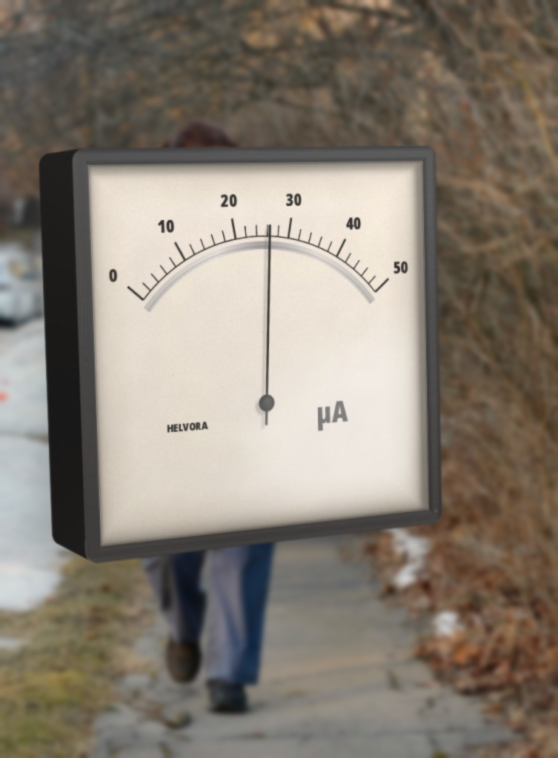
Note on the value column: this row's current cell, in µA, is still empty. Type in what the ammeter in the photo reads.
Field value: 26 µA
